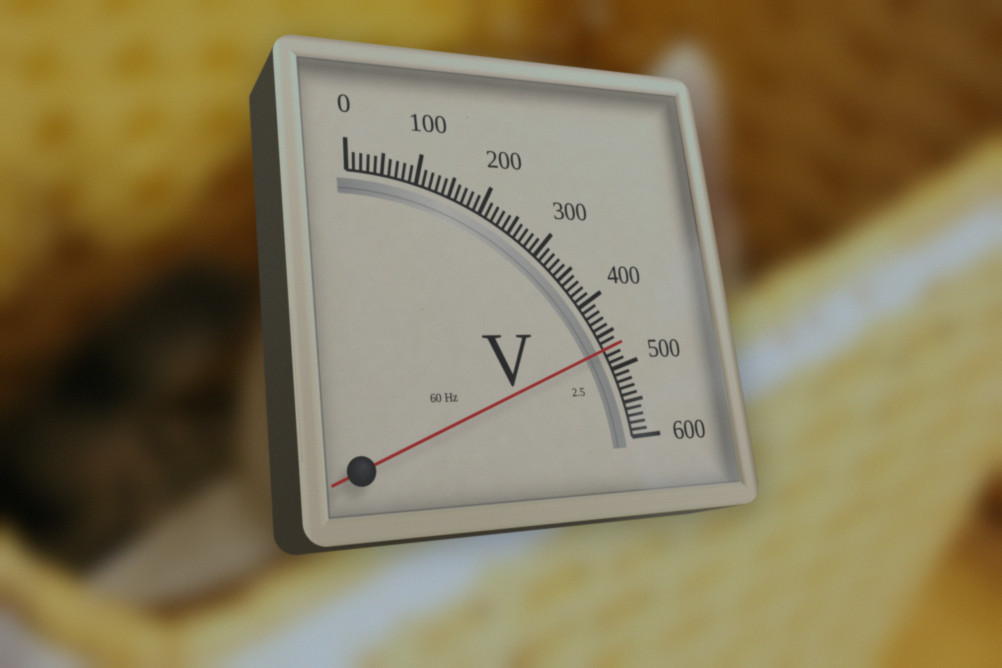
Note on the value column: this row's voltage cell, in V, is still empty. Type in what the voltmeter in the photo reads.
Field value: 470 V
